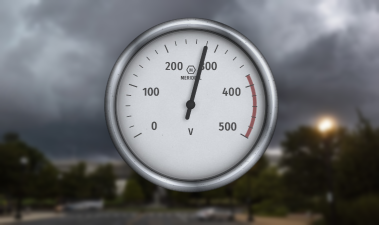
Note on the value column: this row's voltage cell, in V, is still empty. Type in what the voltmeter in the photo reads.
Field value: 280 V
